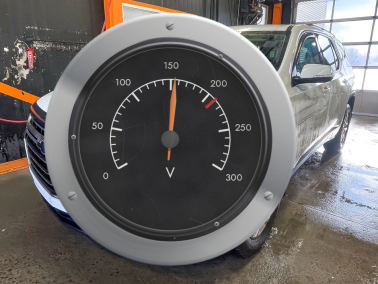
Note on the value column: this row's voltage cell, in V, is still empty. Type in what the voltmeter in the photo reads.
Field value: 155 V
